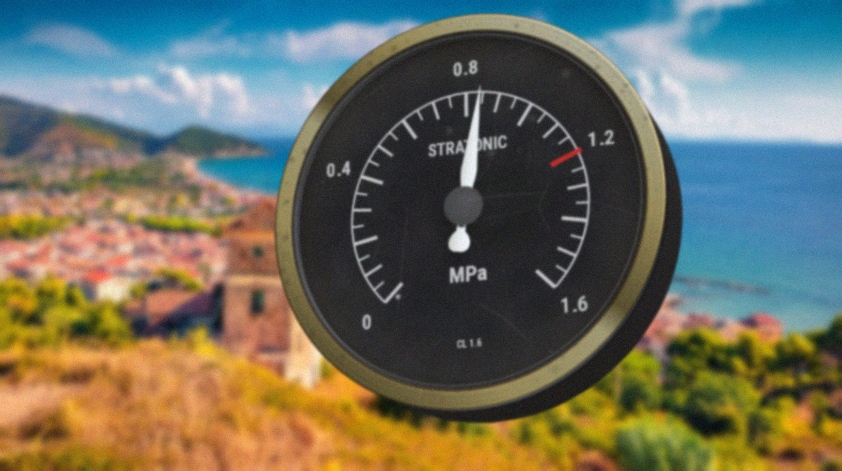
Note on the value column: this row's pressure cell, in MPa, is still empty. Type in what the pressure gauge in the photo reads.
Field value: 0.85 MPa
